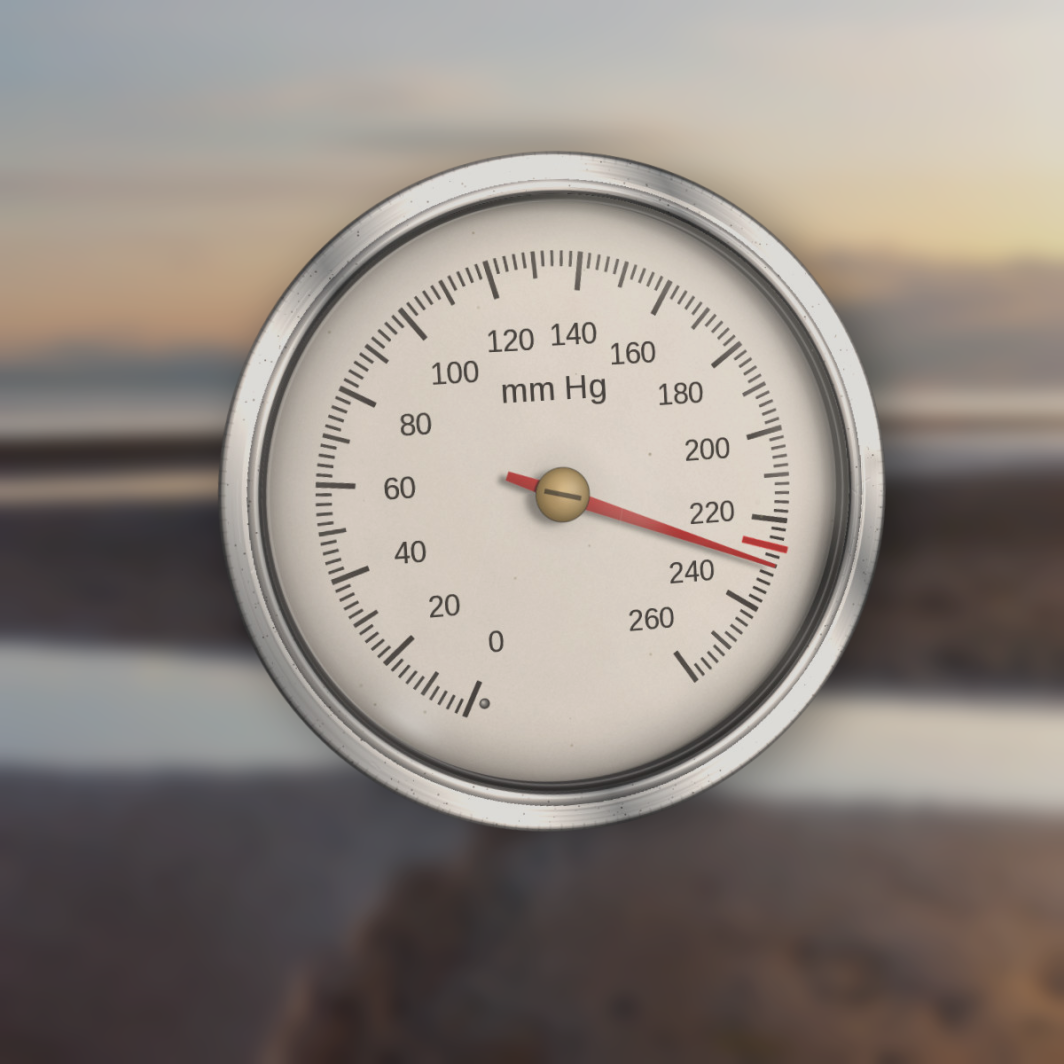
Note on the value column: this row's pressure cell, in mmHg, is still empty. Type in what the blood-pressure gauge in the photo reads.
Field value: 230 mmHg
